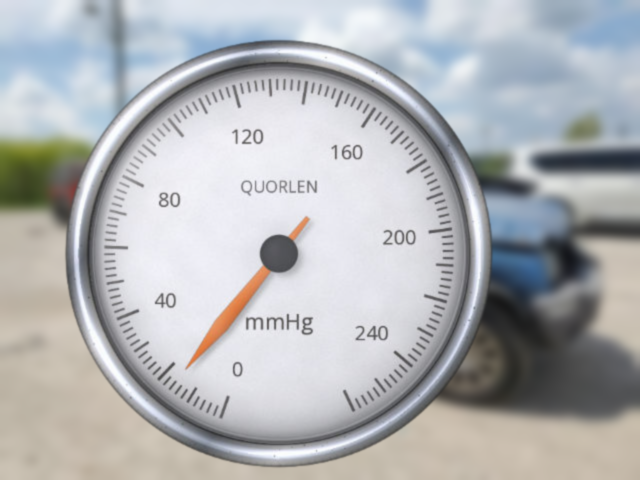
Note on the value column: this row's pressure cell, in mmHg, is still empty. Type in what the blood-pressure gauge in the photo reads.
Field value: 16 mmHg
